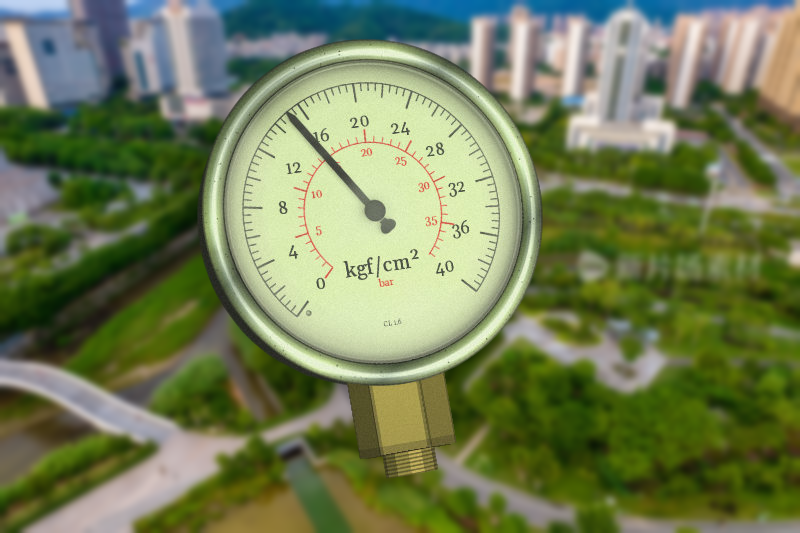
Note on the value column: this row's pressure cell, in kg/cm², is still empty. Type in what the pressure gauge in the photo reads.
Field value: 15 kg/cm²
